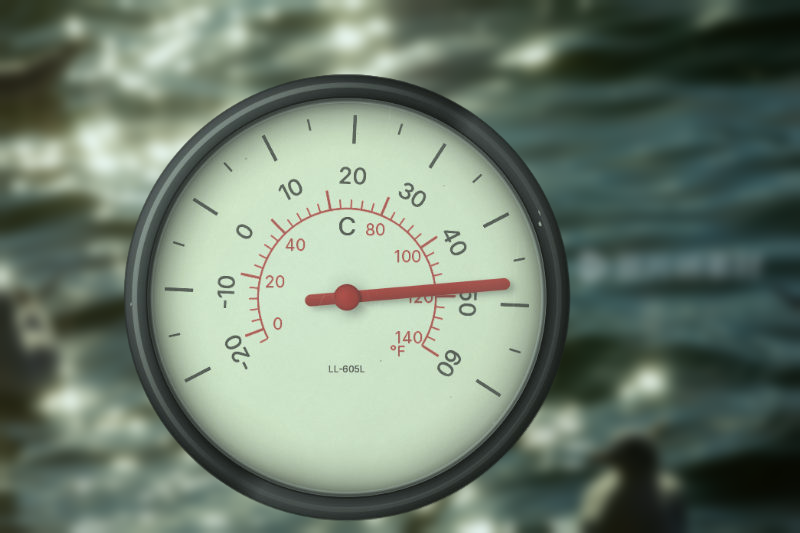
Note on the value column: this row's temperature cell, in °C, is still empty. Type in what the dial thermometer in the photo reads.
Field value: 47.5 °C
